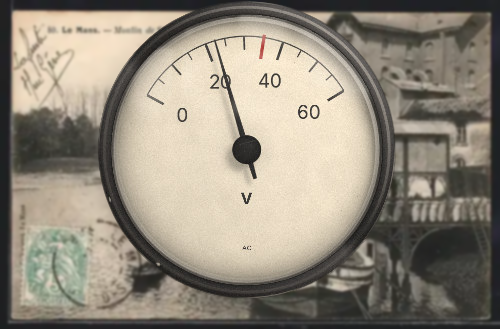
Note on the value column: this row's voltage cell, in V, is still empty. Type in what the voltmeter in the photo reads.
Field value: 22.5 V
